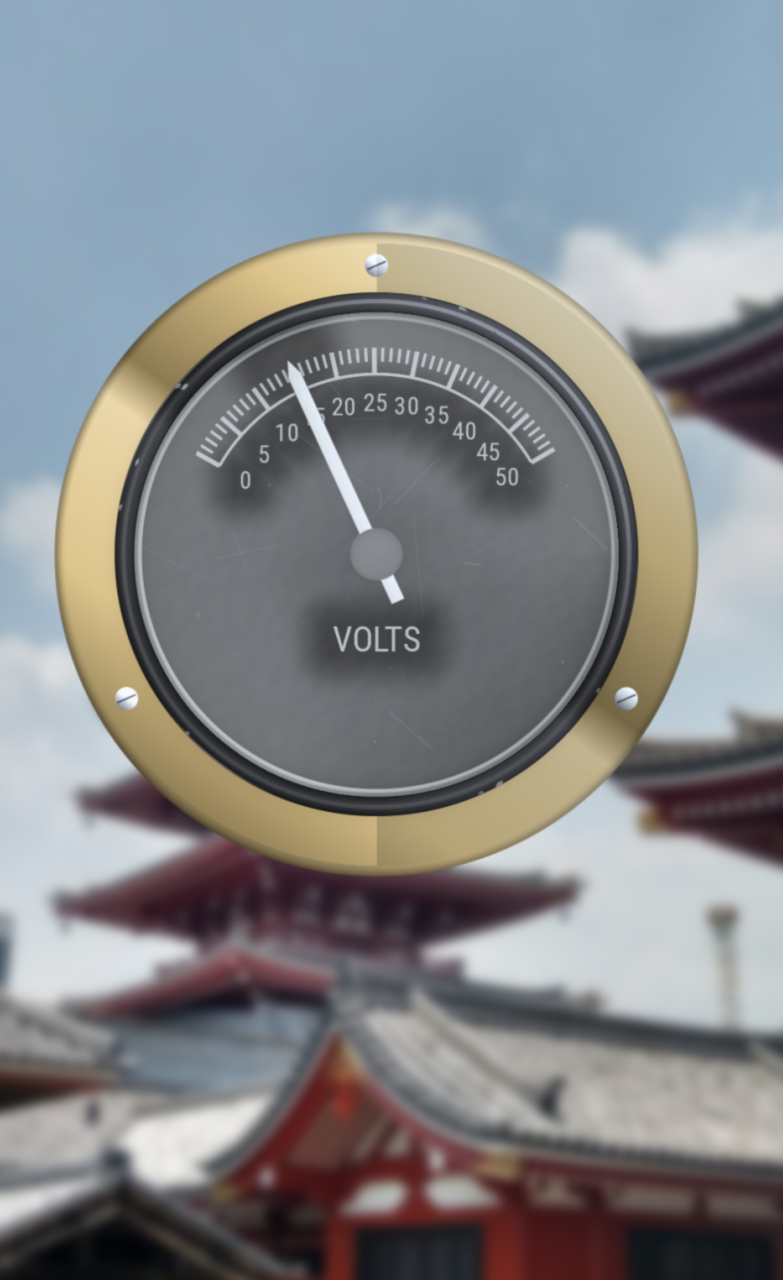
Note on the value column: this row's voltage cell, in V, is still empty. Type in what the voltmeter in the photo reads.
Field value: 15 V
